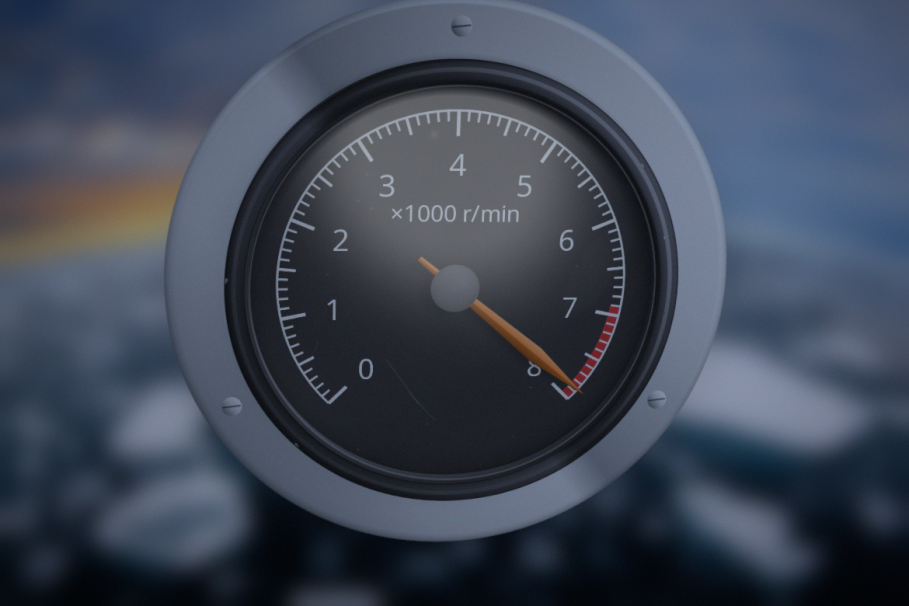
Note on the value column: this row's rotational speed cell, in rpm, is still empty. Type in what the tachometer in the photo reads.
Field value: 7850 rpm
